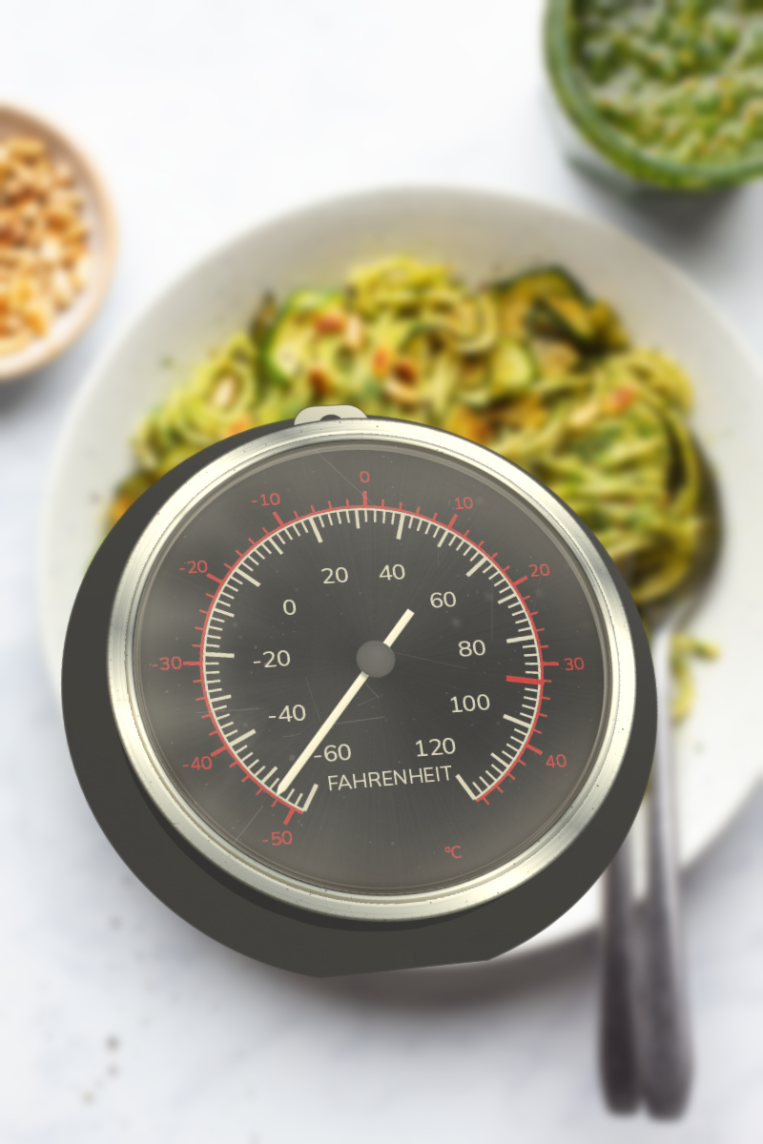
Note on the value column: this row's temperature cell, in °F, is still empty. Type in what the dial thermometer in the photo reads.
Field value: -54 °F
